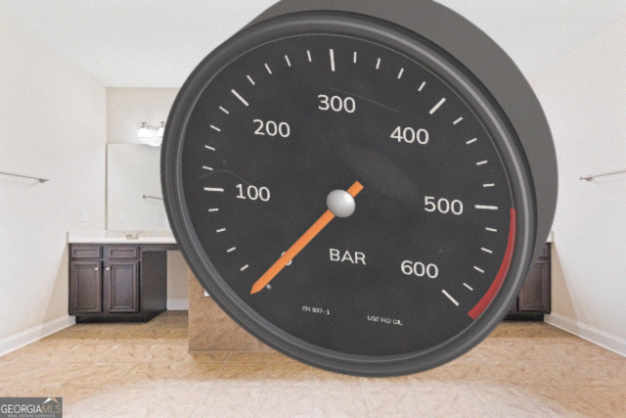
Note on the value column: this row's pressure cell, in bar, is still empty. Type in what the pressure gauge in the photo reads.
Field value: 0 bar
